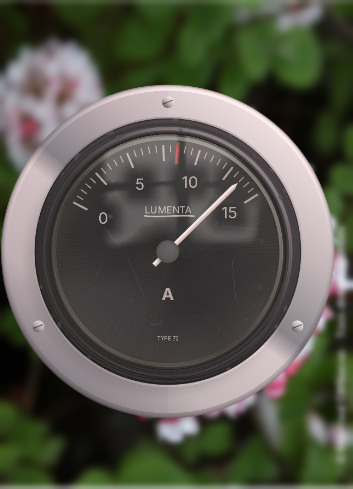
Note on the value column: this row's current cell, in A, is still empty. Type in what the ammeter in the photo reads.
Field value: 13.5 A
